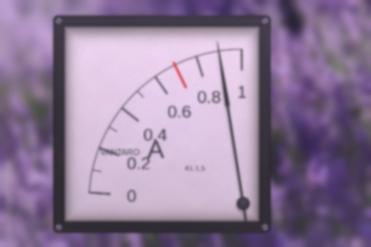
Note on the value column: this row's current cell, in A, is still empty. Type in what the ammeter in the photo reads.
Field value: 0.9 A
